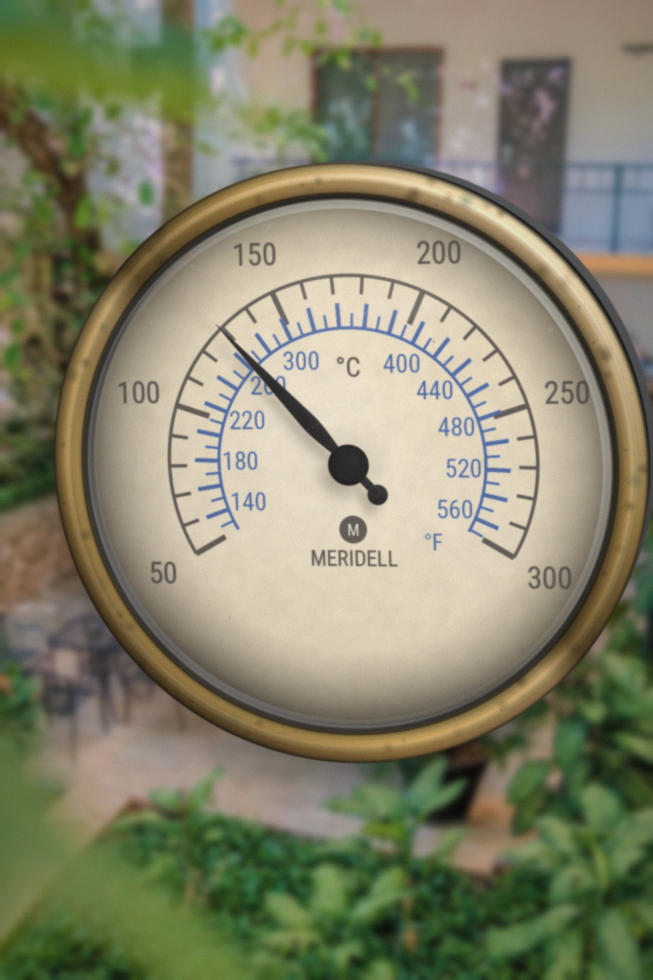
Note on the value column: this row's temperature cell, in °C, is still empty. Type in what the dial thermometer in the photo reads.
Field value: 130 °C
